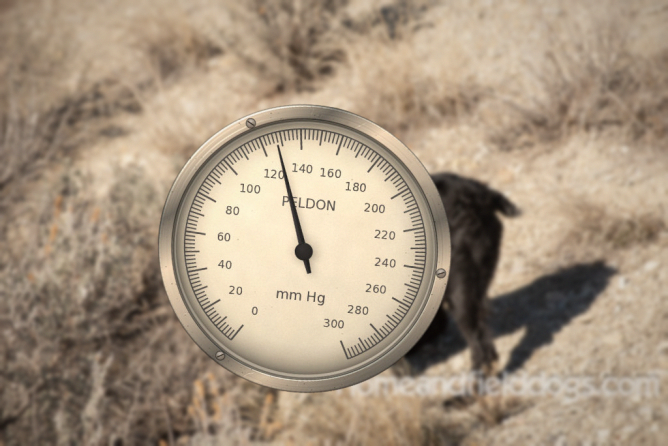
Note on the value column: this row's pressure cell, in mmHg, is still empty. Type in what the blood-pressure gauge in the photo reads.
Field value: 128 mmHg
